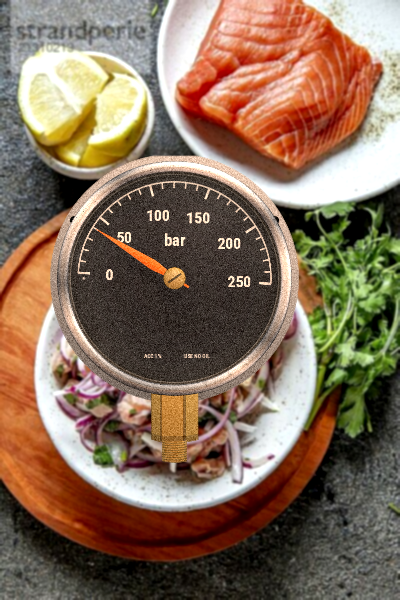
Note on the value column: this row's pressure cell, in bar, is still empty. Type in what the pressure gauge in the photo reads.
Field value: 40 bar
